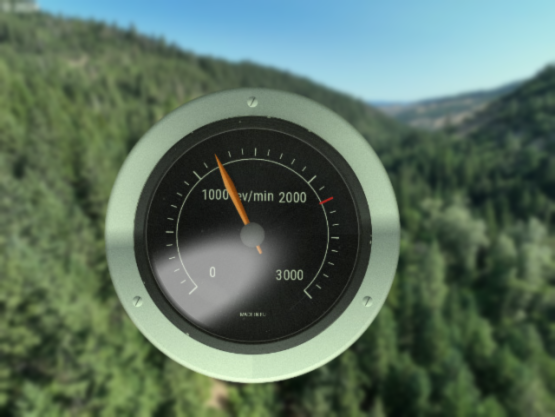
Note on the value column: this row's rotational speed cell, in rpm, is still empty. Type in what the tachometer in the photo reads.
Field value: 1200 rpm
